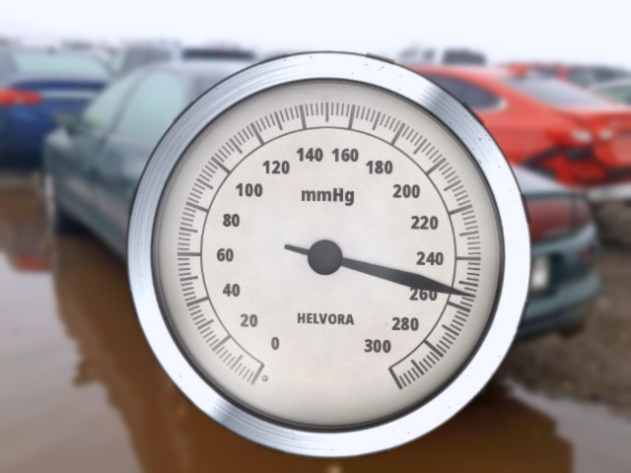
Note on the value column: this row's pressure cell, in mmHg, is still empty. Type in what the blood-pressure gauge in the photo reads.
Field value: 254 mmHg
